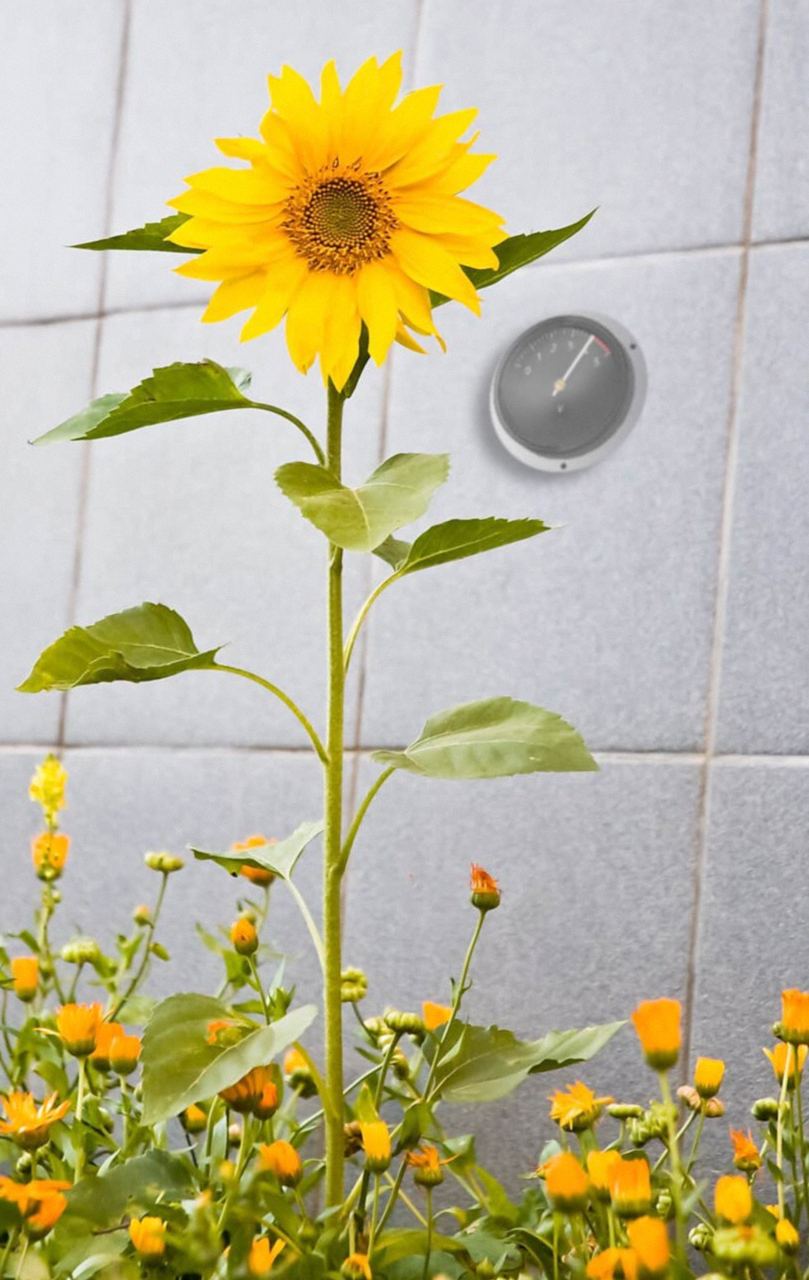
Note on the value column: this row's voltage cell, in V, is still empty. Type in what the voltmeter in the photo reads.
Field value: 4 V
